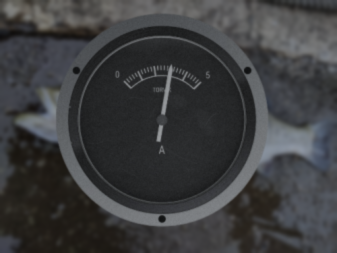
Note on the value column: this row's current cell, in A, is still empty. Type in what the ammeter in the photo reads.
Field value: 3 A
